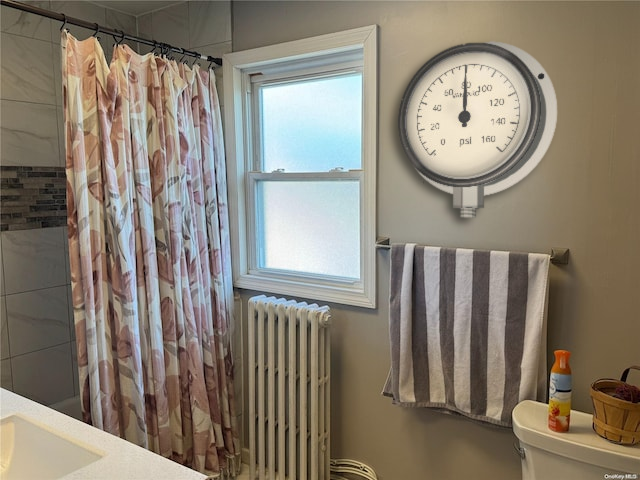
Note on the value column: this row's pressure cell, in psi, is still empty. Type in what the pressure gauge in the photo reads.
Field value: 80 psi
